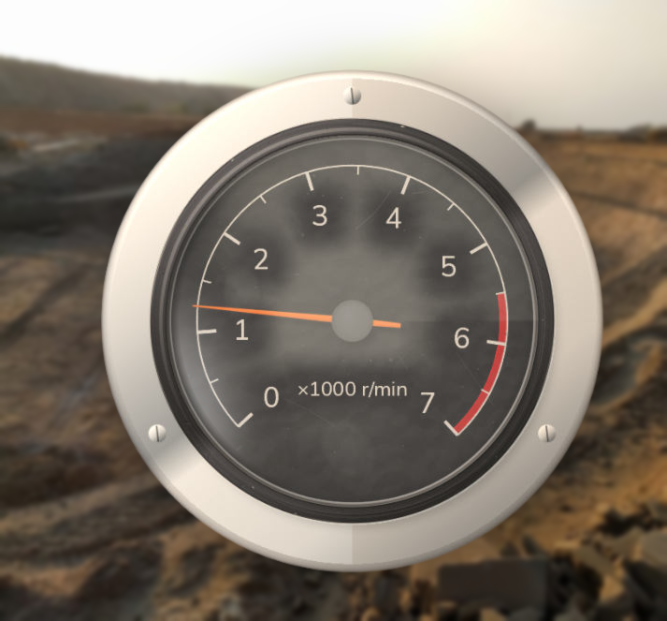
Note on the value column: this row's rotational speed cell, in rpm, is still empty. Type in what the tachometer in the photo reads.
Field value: 1250 rpm
